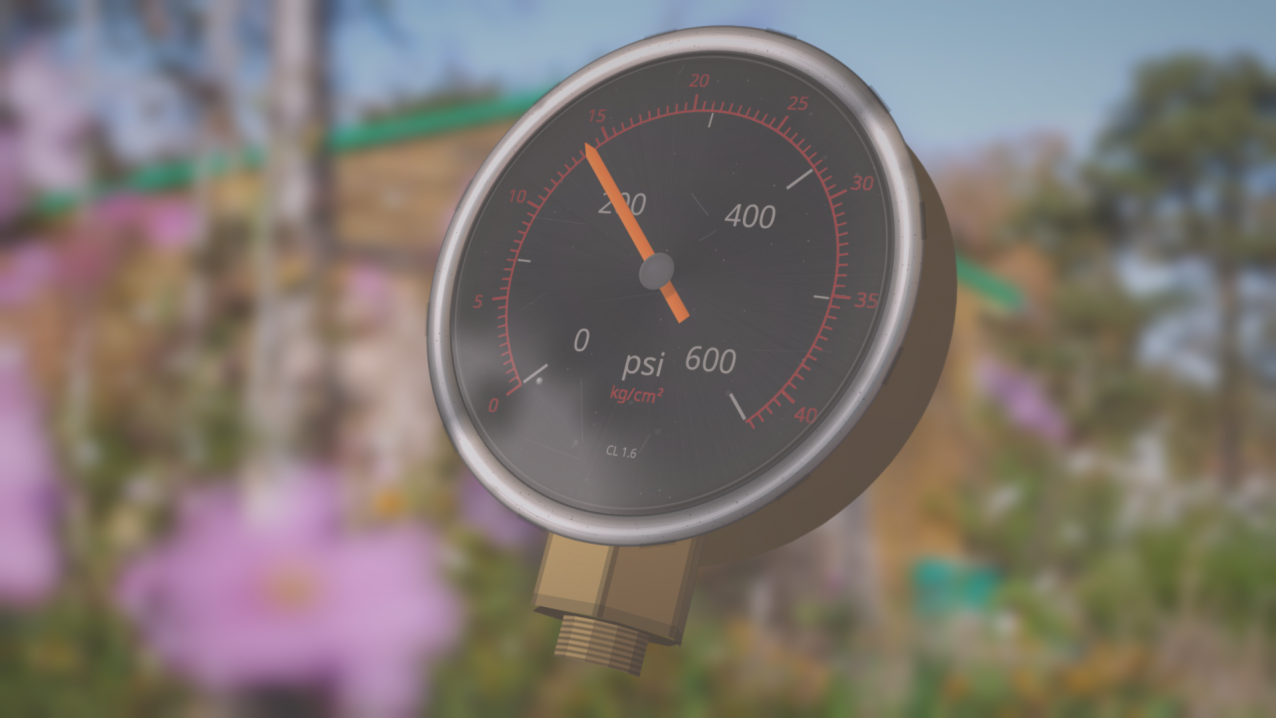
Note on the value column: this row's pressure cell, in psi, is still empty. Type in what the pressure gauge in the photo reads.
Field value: 200 psi
